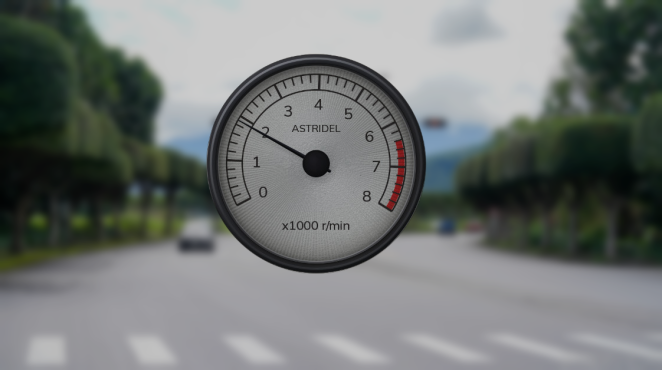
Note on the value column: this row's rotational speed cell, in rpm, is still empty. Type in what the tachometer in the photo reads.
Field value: 1900 rpm
